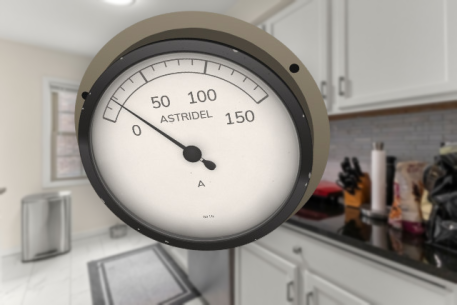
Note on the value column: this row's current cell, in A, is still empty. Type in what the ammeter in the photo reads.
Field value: 20 A
